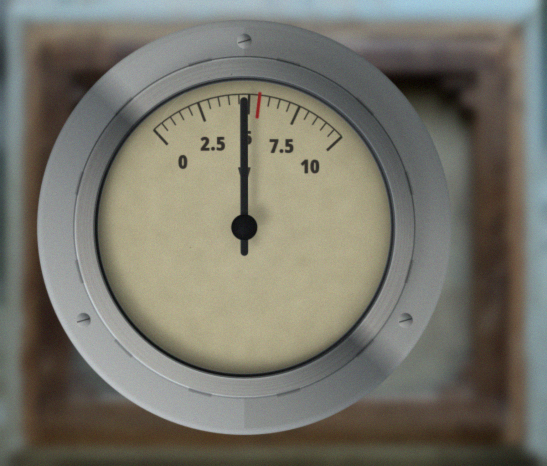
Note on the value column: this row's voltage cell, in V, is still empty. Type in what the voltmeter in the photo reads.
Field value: 4.75 V
